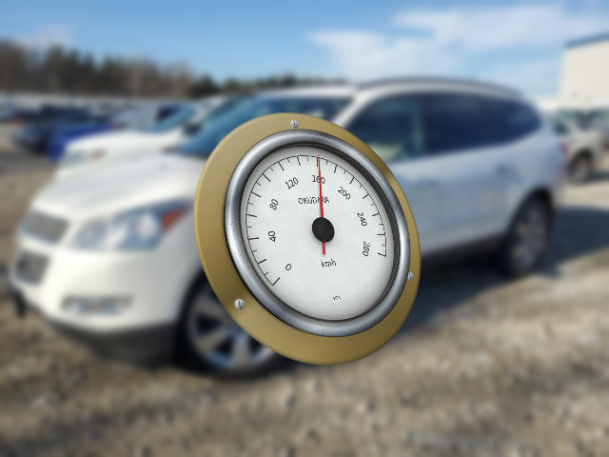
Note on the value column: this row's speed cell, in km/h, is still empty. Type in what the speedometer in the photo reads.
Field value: 160 km/h
